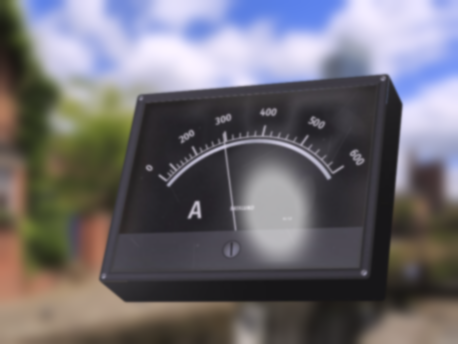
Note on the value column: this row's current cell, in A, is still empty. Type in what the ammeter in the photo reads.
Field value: 300 A
